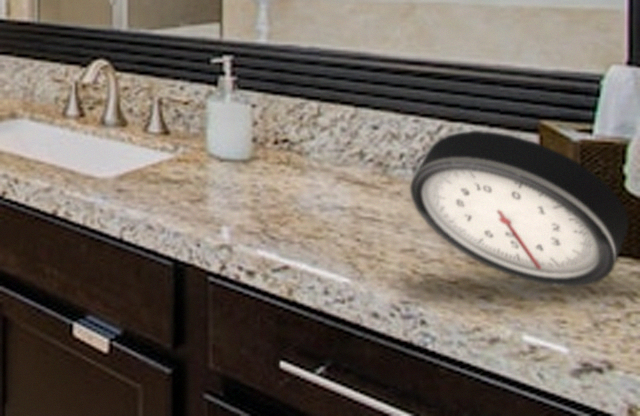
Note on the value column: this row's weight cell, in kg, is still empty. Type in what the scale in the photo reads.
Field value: 4.5 kg
